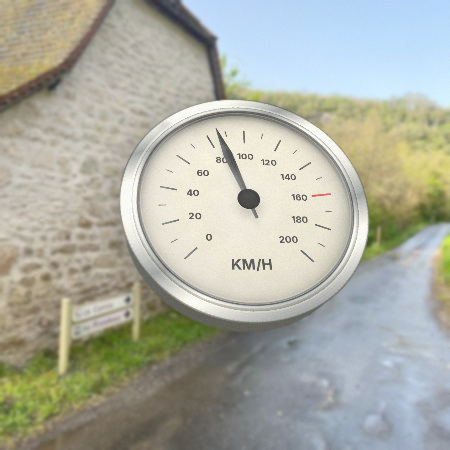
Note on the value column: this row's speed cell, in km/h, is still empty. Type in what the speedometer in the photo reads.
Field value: 85 km/h
